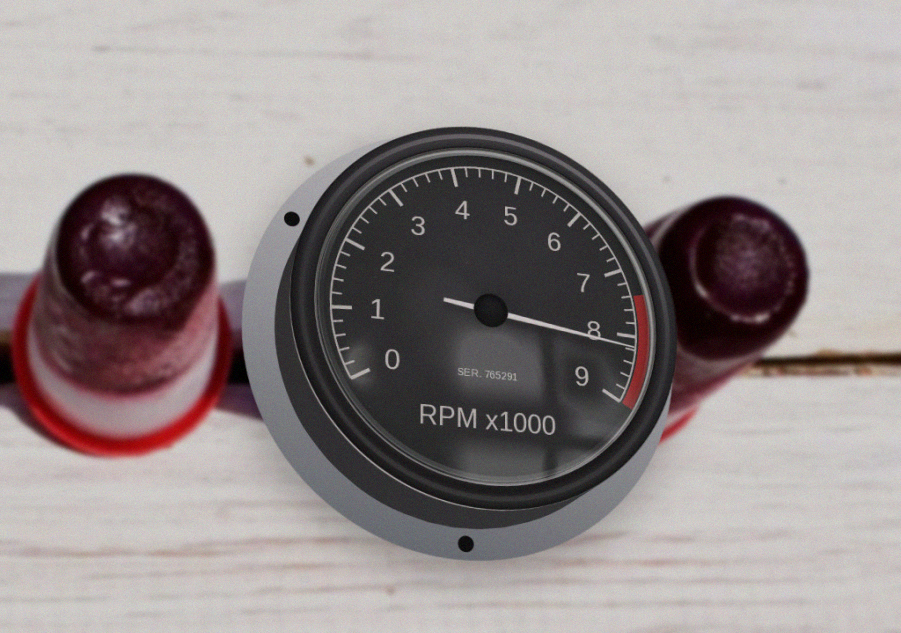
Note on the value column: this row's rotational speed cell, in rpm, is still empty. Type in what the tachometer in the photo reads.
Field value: 8200 rpm
